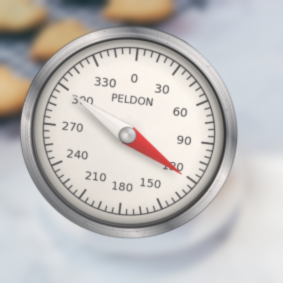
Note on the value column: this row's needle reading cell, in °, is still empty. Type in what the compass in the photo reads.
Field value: 120 °
